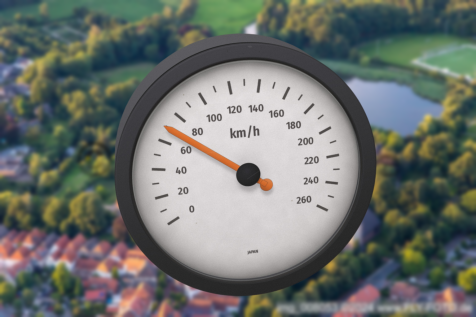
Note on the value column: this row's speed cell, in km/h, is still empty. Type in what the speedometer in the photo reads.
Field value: 70 km/h
